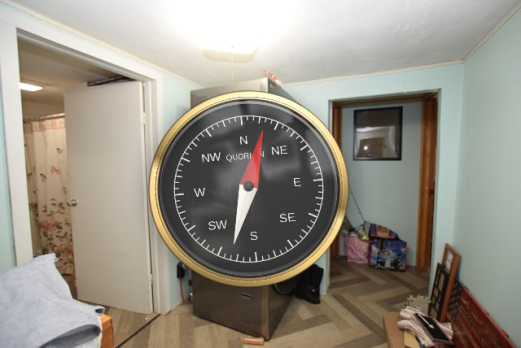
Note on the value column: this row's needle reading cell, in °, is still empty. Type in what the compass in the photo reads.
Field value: 20 °
